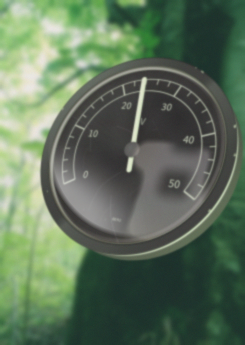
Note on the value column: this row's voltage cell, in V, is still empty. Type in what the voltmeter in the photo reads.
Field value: 24 V
